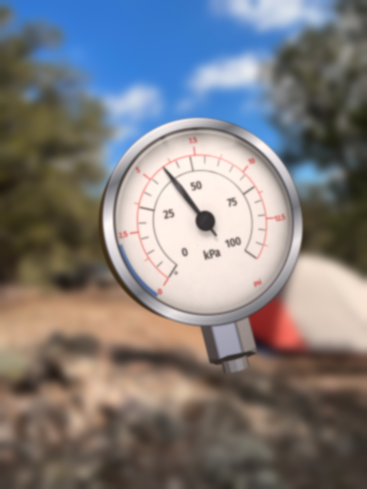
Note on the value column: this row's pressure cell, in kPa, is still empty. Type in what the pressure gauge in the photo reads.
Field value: 40 kPa
